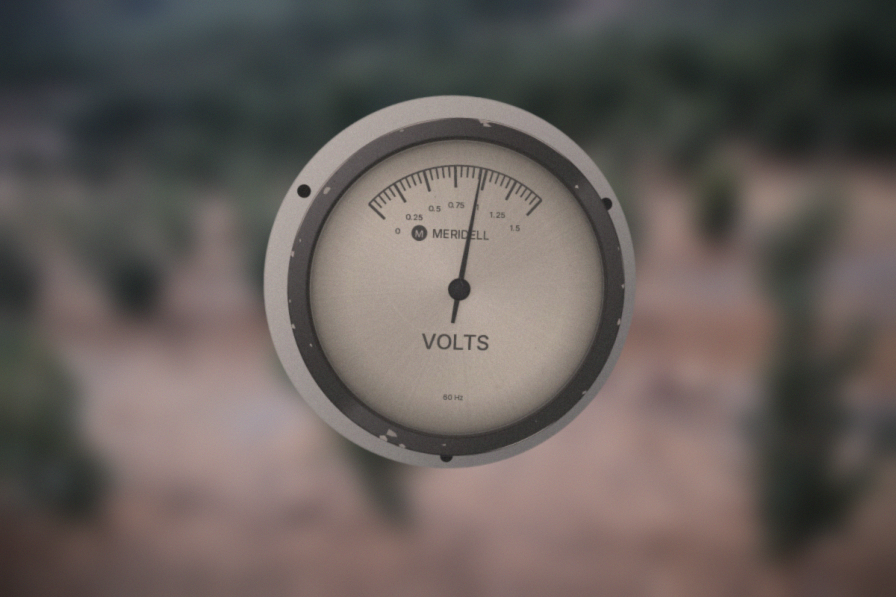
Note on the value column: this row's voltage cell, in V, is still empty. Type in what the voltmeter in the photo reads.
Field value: 0.95 V
